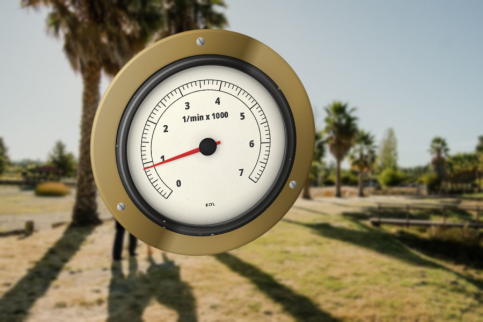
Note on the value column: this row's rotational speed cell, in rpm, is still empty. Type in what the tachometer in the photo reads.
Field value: 900 rpm
